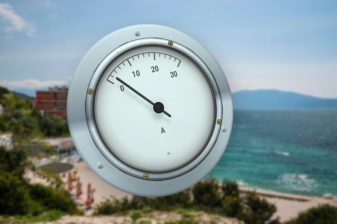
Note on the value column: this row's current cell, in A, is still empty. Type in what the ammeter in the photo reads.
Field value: 2 A
